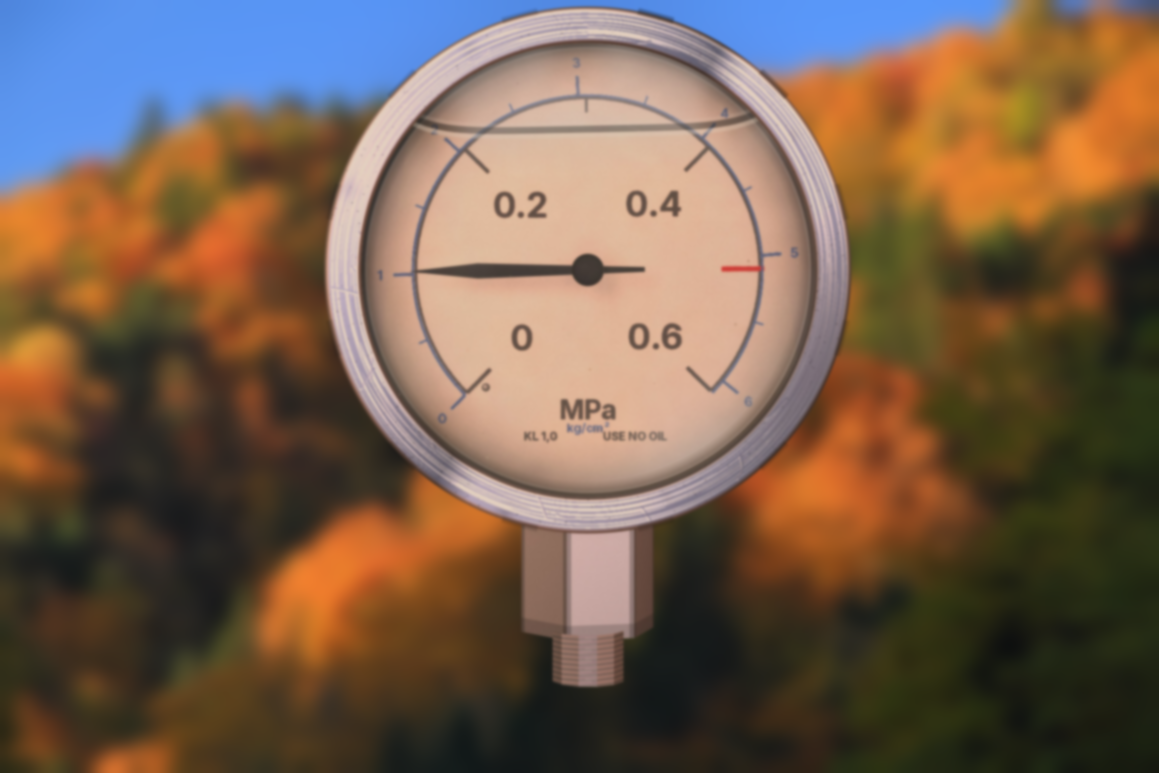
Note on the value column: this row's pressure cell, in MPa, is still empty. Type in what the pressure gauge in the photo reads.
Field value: 0.1 MPa
